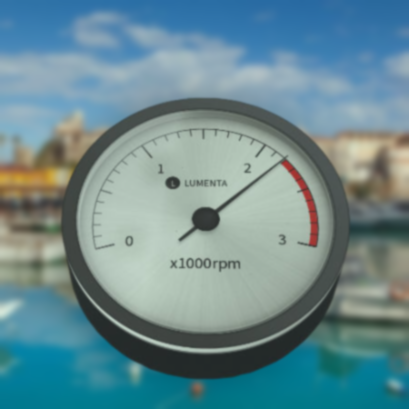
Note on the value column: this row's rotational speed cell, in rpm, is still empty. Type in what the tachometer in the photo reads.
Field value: 2200 rpm
